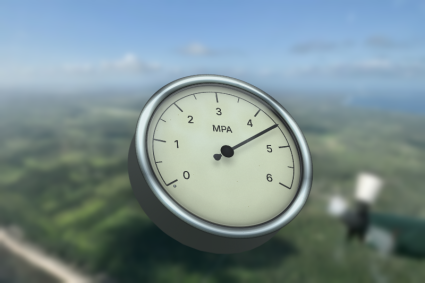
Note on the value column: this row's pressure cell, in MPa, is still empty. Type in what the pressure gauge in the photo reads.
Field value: 4.5 MPa
